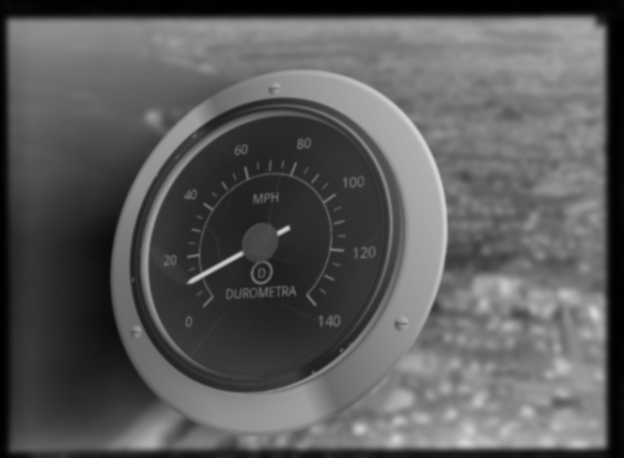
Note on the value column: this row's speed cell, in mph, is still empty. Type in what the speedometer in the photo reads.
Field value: 10 mph
